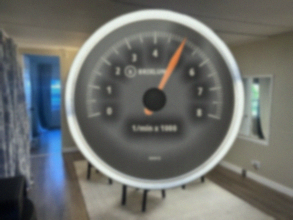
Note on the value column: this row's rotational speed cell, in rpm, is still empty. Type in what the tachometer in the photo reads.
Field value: 5000 rpm
